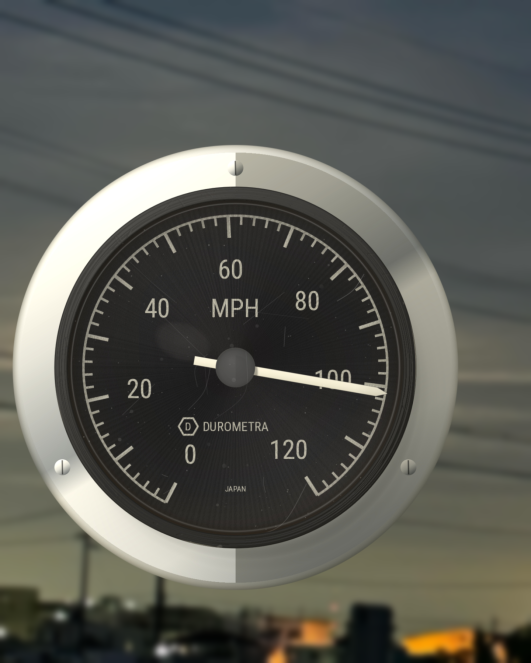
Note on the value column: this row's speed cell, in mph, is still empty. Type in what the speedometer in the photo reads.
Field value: 101 mph
